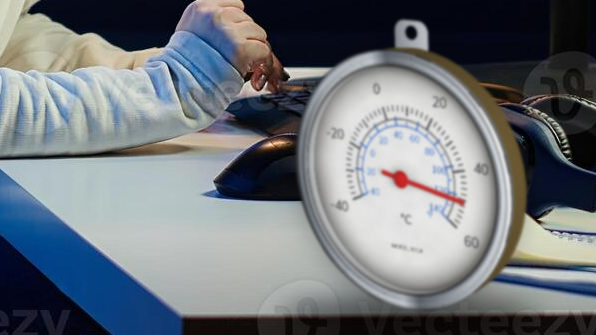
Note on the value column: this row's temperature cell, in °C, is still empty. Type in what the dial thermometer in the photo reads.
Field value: 50 °C
